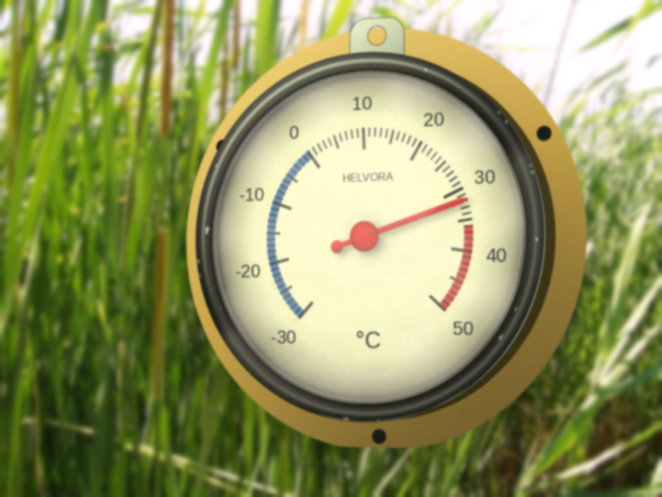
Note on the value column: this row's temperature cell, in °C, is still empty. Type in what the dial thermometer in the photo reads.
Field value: 32 °C
